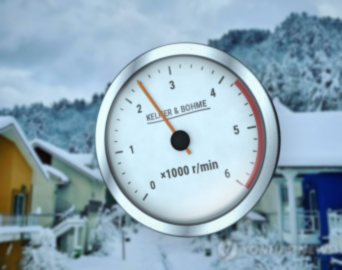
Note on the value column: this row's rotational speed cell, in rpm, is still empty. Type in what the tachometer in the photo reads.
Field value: 2400 rpm
